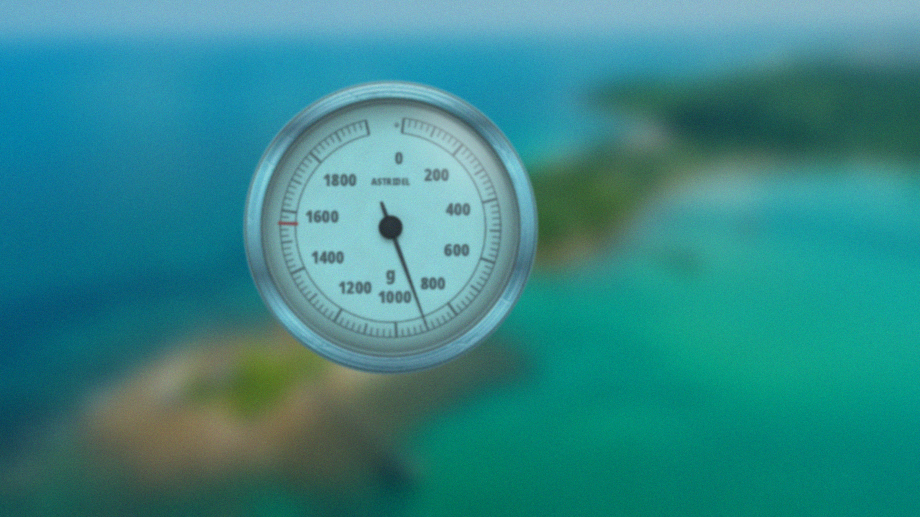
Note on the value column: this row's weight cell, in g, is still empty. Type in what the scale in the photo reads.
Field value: 900 g
